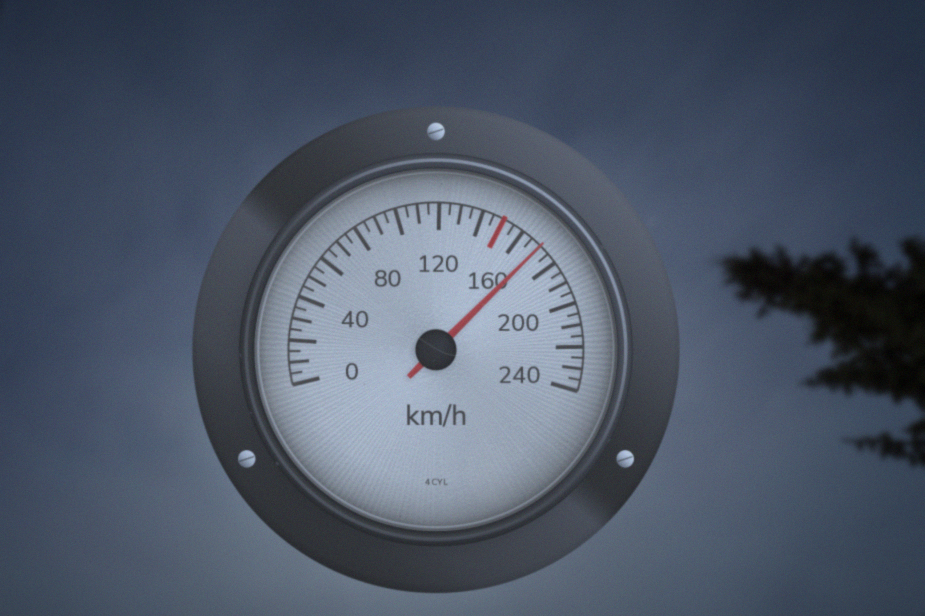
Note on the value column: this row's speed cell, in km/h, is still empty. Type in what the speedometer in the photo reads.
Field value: 170 km/h
